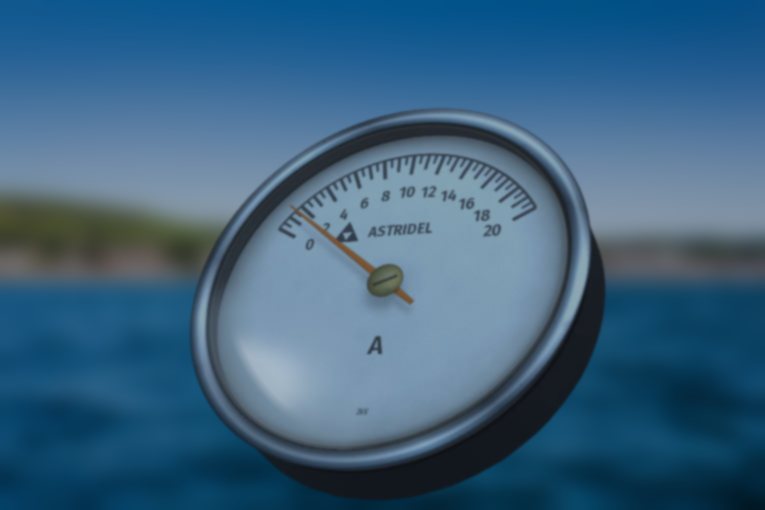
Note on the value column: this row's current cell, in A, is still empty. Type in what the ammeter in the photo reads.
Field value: 1.5 A
